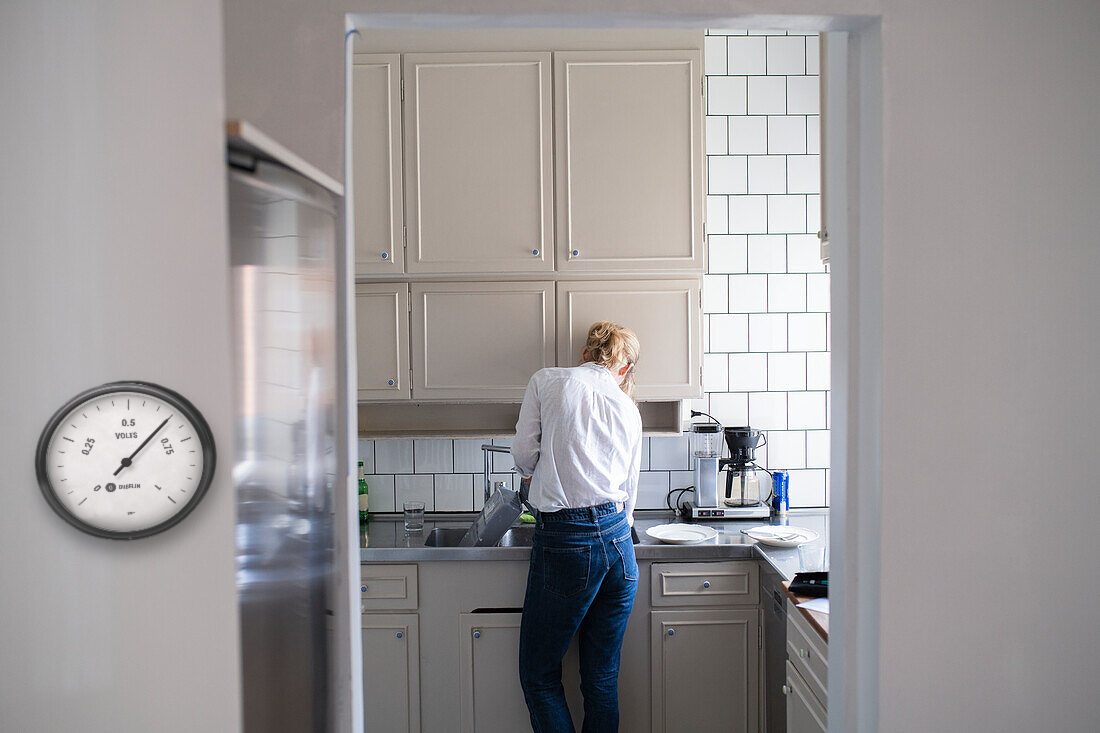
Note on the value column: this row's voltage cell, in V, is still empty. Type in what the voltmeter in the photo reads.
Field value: 0.65 V
